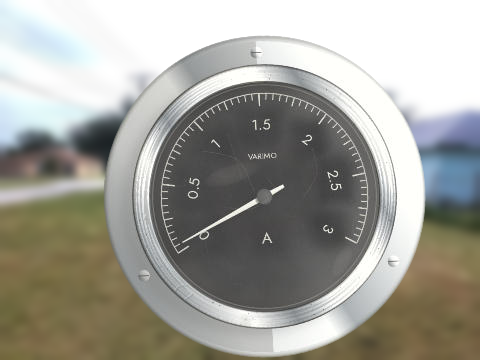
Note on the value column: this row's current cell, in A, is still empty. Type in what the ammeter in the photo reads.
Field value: 0.05 A
